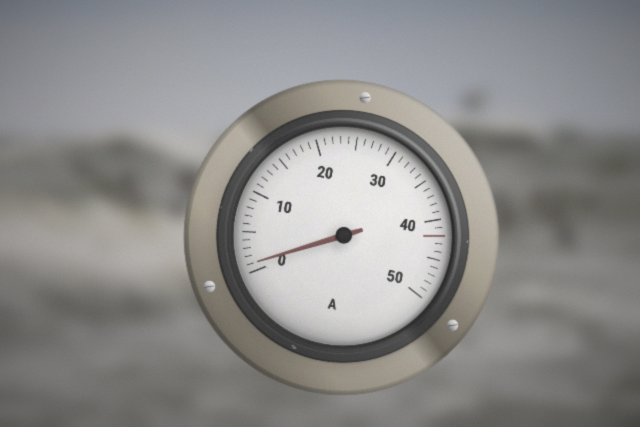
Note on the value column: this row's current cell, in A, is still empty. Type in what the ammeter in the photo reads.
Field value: 1 A
